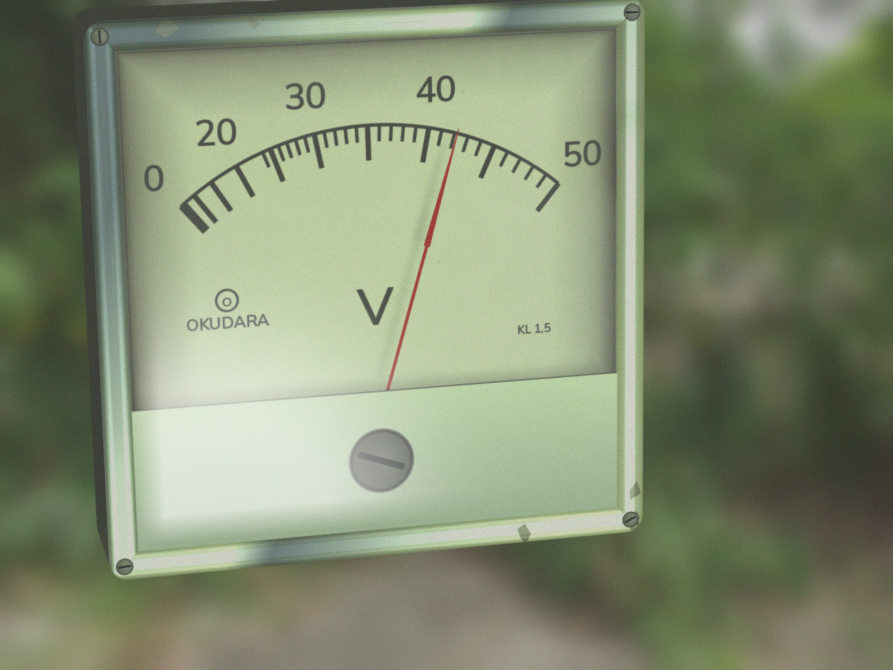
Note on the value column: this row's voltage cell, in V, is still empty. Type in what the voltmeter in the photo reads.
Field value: 42 V
